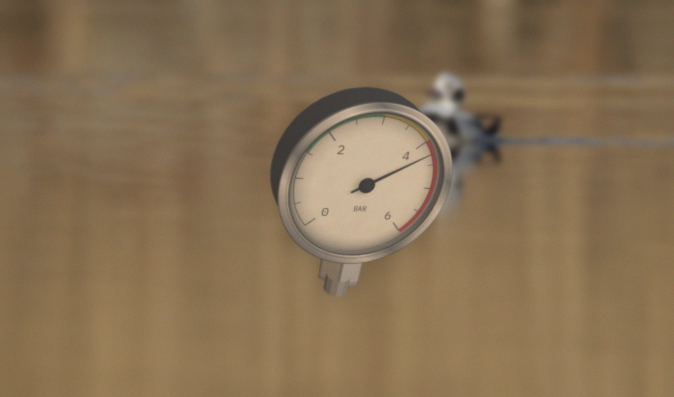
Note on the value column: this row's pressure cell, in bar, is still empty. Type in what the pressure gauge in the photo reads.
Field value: 4.25 bar
